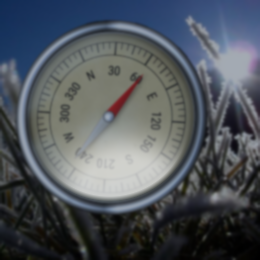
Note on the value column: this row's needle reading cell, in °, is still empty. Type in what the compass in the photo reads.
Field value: 65 °
